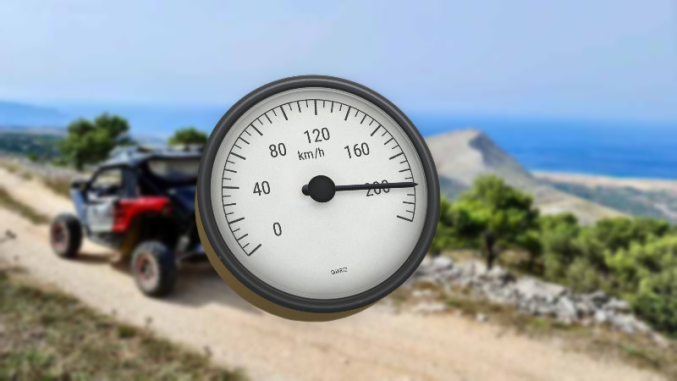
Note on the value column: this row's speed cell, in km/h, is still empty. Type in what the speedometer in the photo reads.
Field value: 200 km/h
